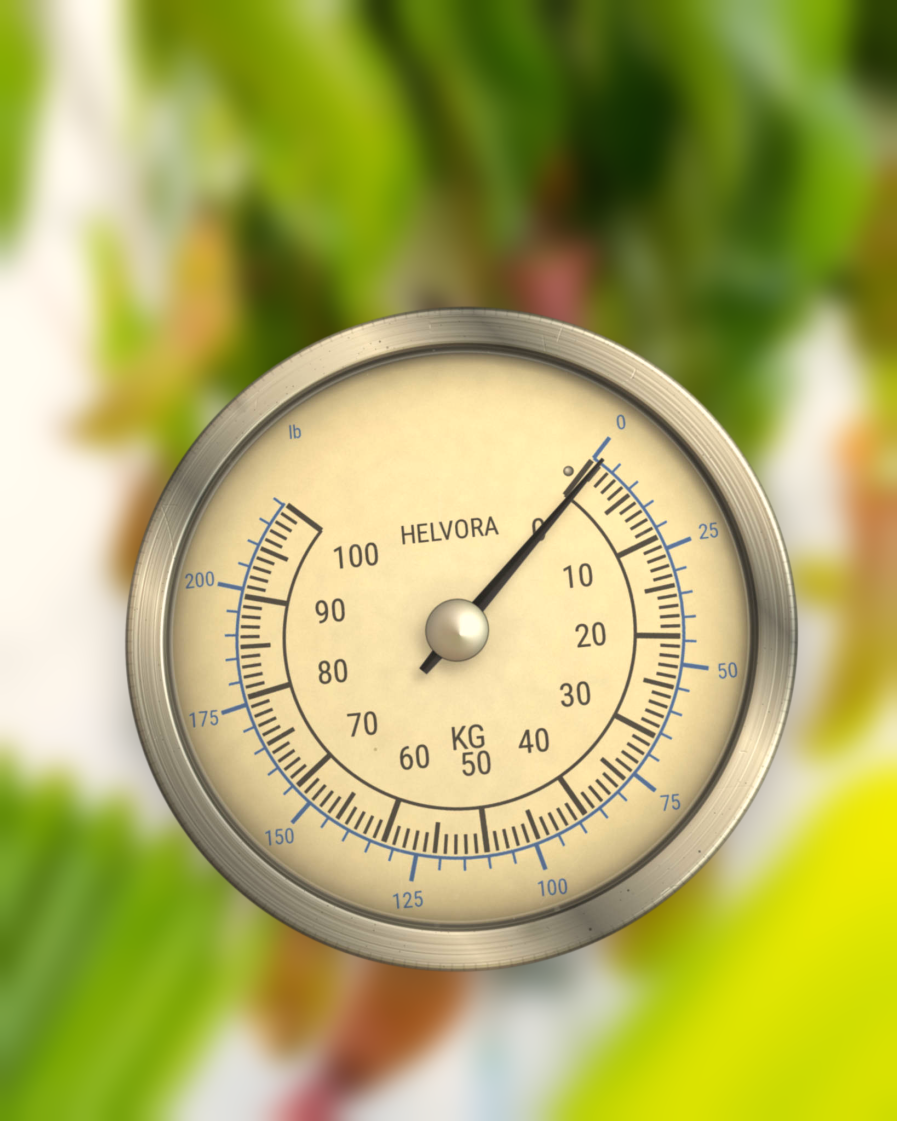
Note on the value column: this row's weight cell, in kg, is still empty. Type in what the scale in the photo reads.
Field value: 1 kg
